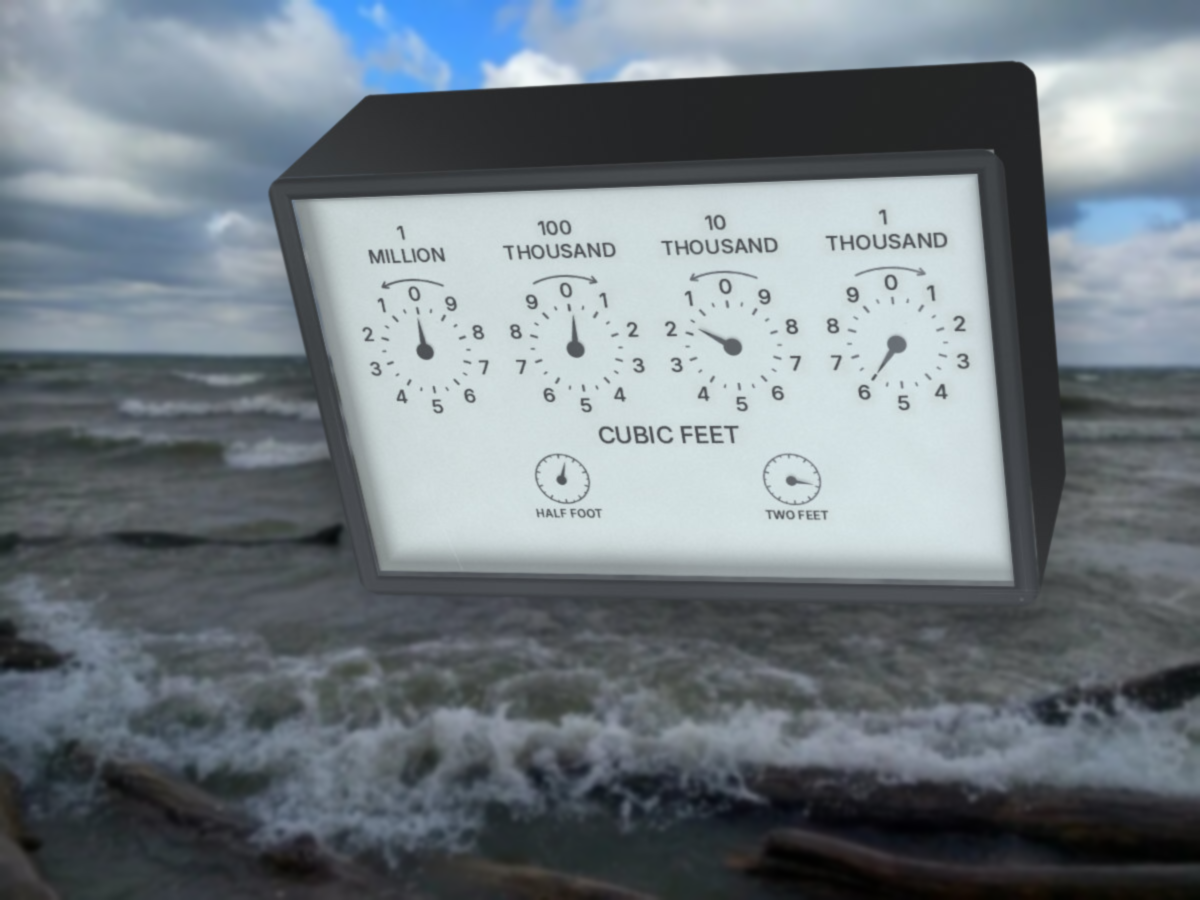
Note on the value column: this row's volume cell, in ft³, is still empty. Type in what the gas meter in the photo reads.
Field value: 1600 ft³
